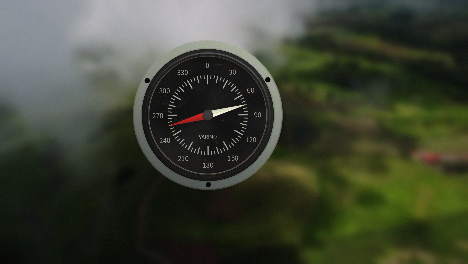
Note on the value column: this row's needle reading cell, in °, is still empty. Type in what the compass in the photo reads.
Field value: 255 °
